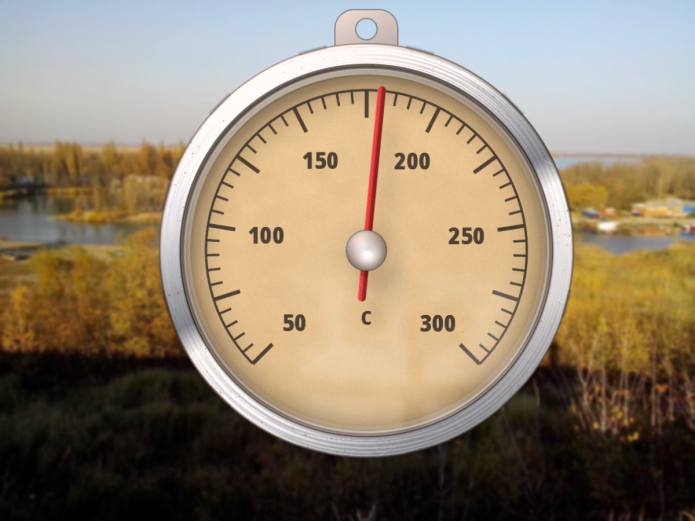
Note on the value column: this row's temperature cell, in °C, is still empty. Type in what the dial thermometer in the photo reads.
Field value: 180 °C
